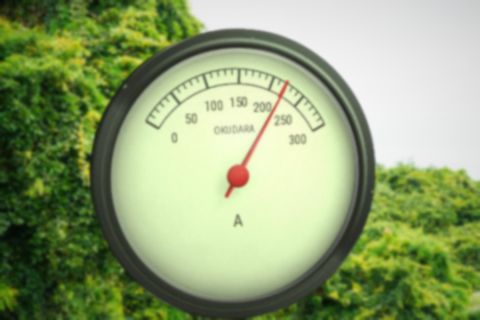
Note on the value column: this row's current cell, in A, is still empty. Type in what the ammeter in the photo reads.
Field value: 220 A
